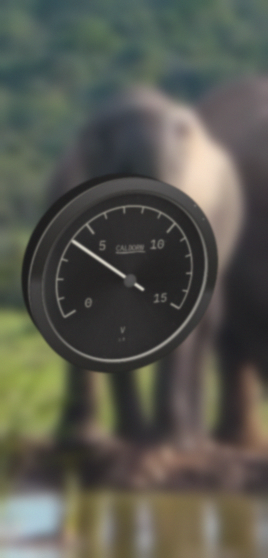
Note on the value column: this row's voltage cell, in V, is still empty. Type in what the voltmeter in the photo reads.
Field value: 4 V
